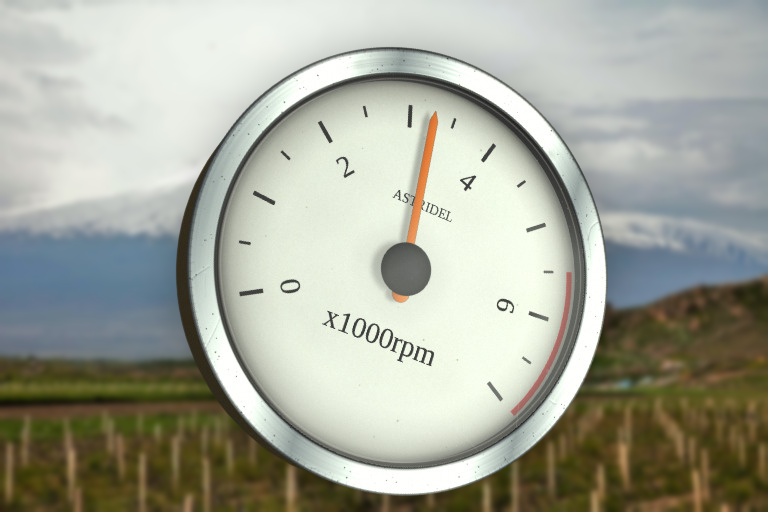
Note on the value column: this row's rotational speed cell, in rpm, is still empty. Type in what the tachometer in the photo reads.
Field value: 3250 rpm
